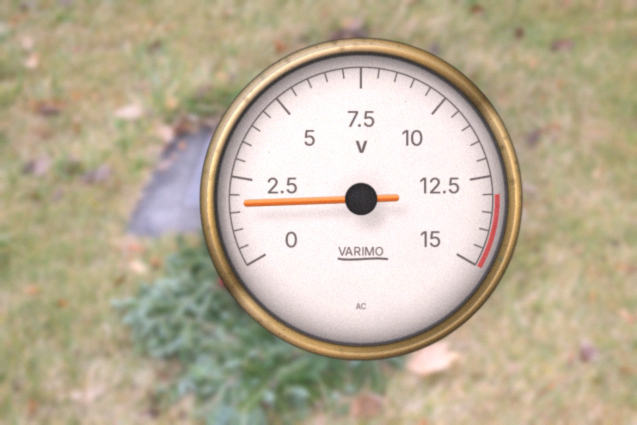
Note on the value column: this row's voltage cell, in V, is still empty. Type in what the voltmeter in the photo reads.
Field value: 1.75 V
